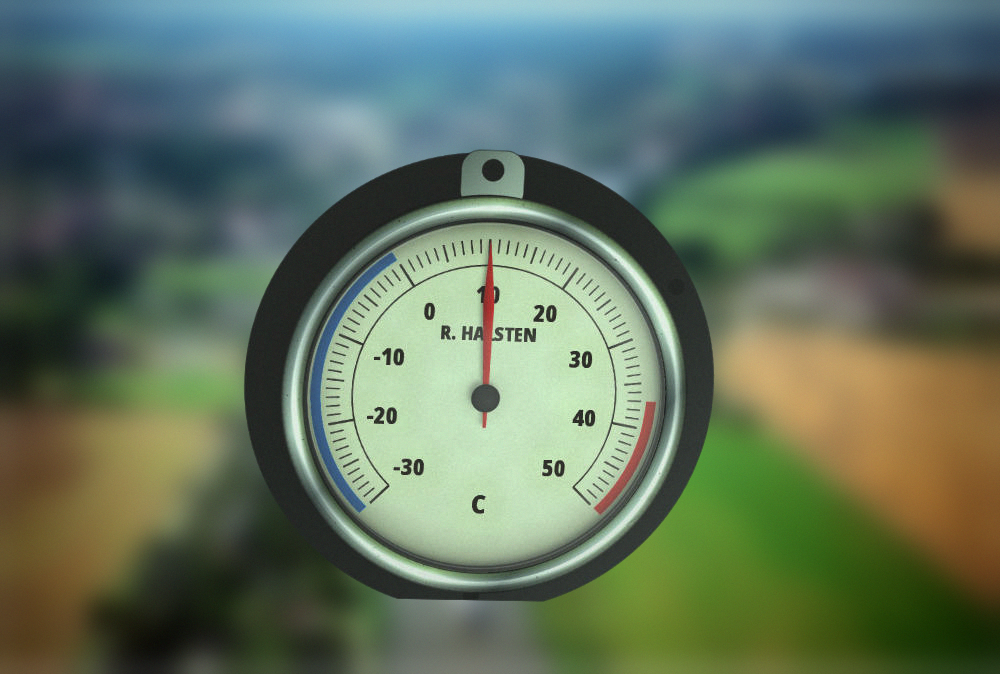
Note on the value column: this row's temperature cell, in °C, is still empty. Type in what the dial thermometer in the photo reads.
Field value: 10 °C
